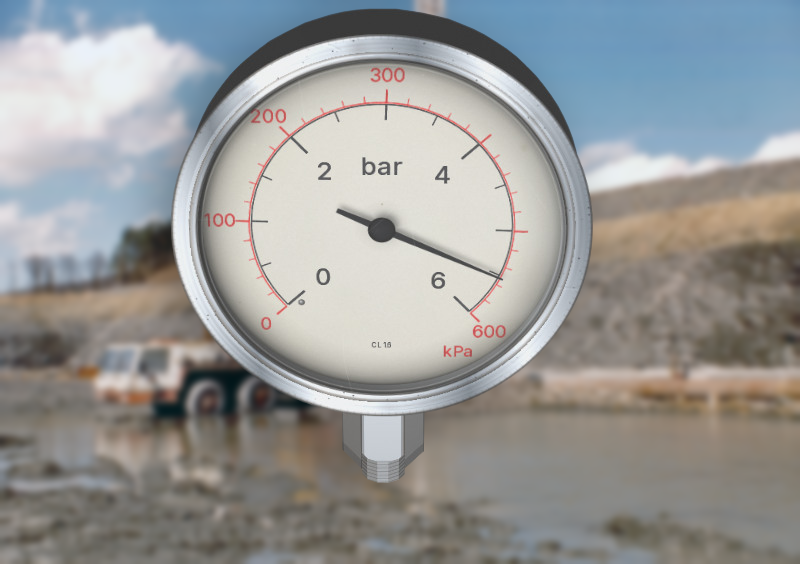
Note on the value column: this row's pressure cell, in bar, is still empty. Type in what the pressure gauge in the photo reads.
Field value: 5.5 bar
